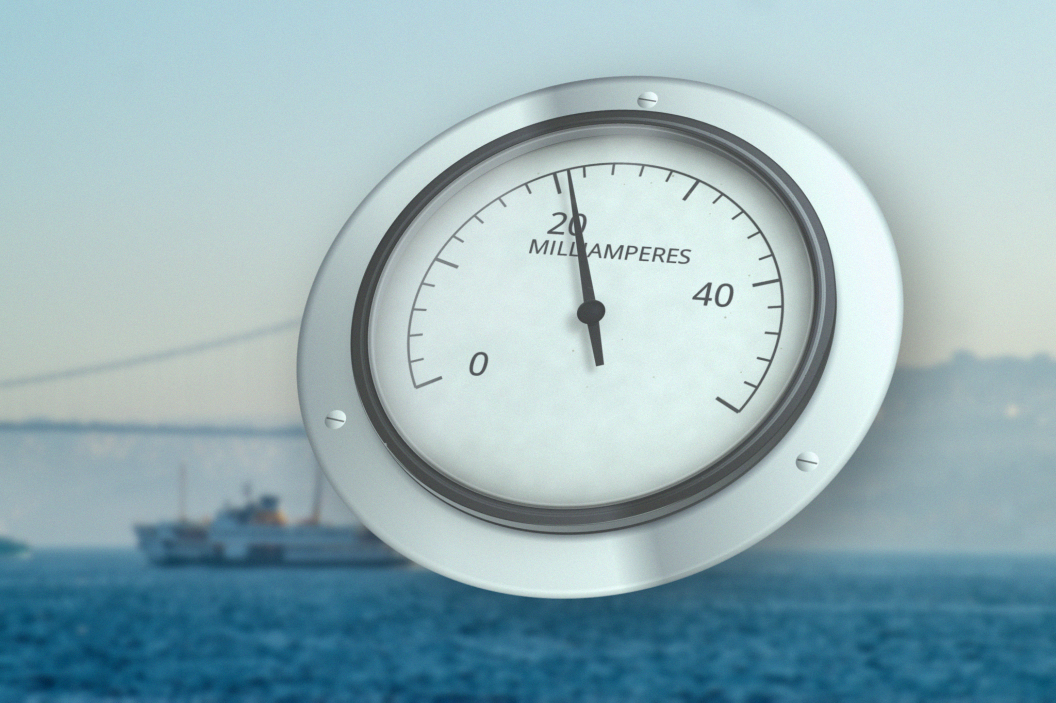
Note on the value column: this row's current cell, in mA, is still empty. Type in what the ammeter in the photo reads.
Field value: 21 mA
